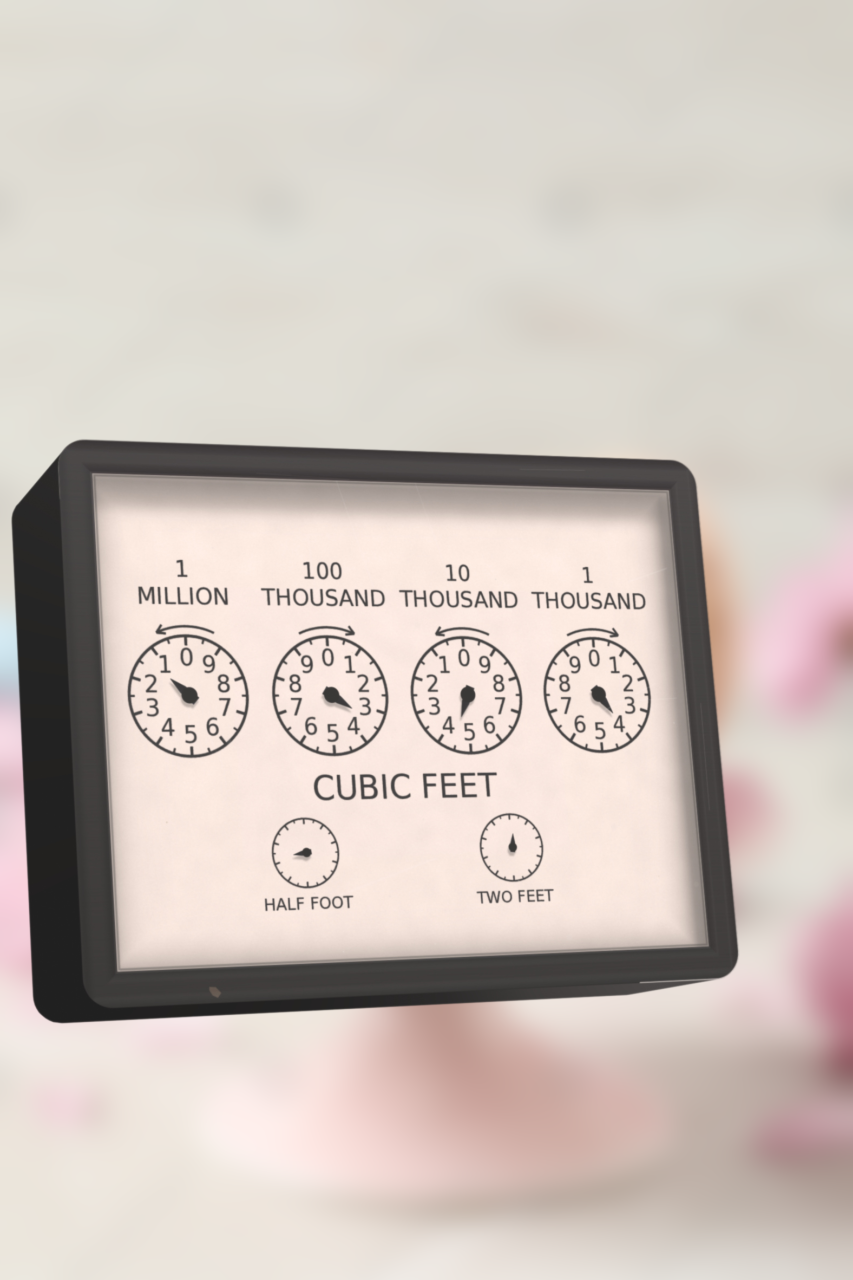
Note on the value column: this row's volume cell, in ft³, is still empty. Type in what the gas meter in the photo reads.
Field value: 134400 ft³
